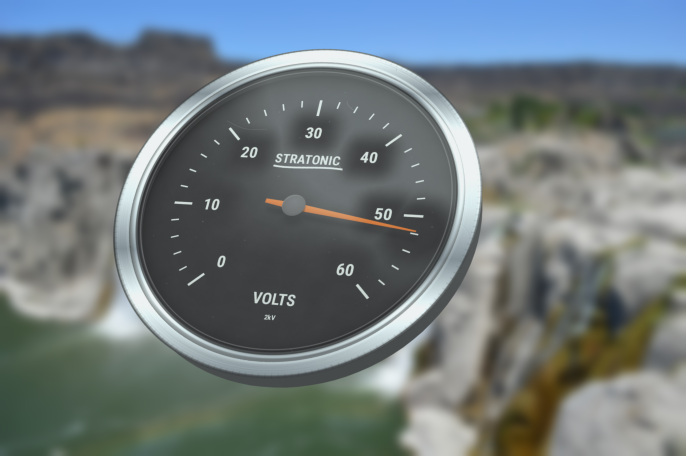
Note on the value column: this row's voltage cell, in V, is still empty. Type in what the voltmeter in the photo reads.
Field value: 52 V
